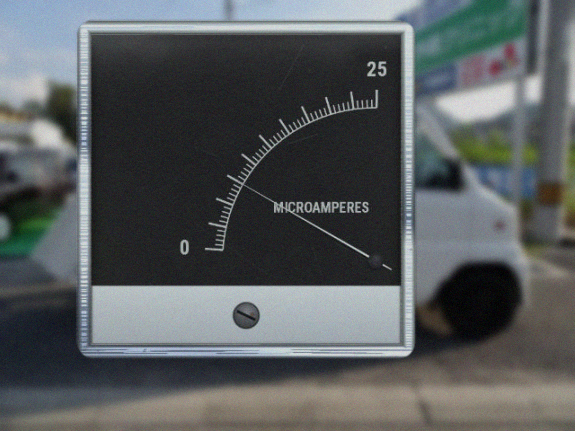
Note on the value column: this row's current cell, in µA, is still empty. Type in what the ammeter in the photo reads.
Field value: 7.5 µA
